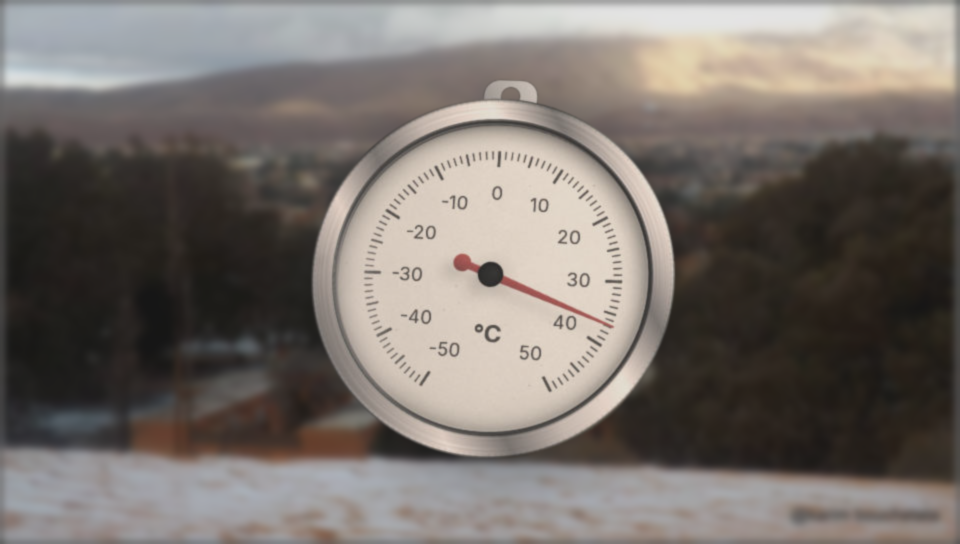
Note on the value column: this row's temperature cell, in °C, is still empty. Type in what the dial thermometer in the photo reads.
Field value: 37 °C
